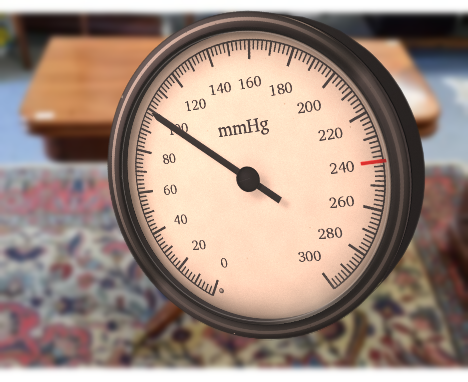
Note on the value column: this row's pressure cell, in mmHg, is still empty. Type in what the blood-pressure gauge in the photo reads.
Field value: 100 mmHg
